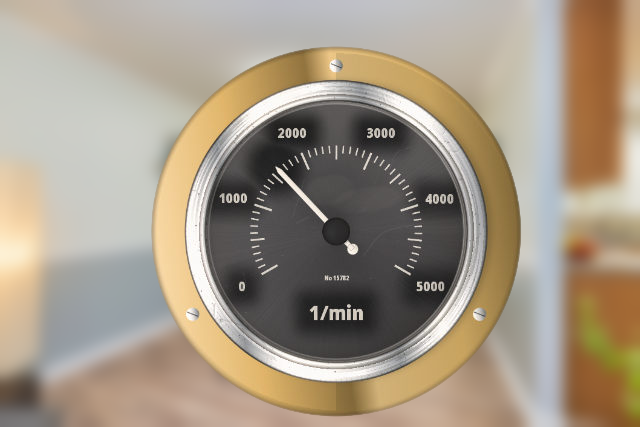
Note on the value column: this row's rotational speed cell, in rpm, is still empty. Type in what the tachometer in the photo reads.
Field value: 1600 rpm
